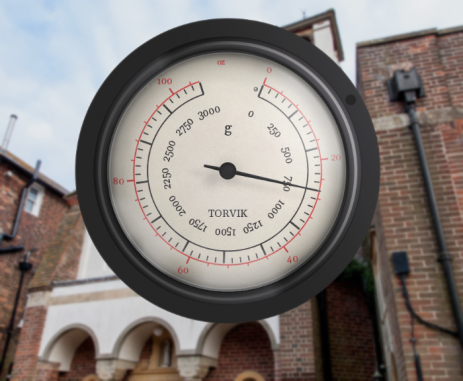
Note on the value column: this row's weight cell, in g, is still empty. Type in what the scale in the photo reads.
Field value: 750 g
